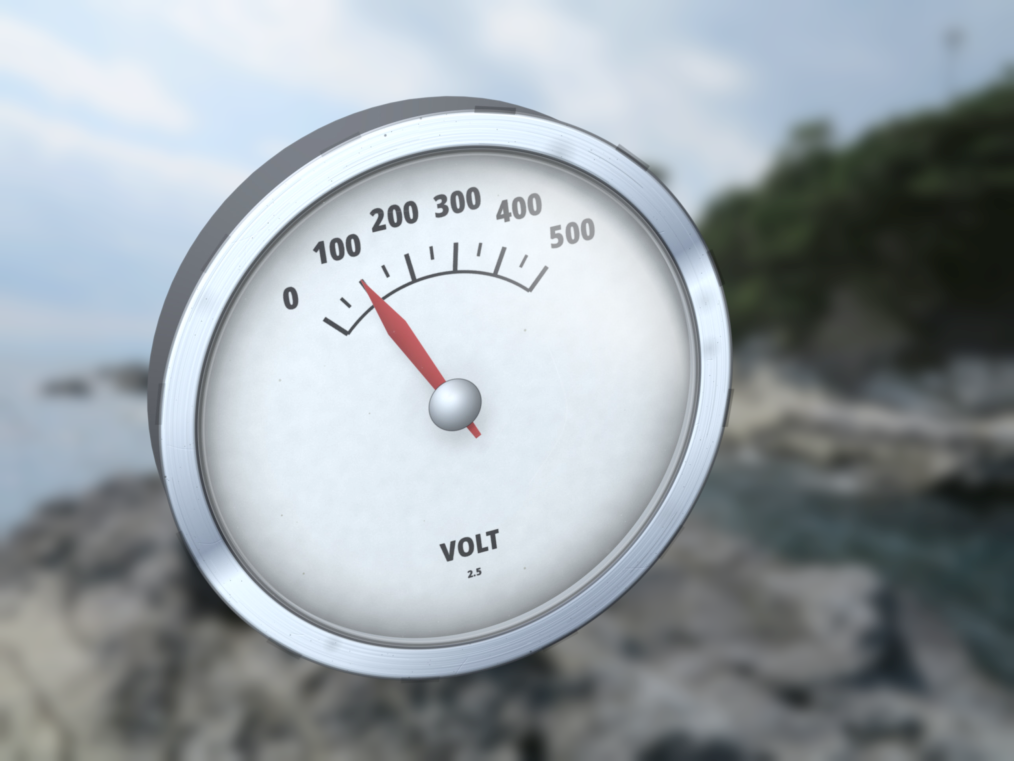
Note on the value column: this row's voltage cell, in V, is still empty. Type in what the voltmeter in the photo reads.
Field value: 100 V
